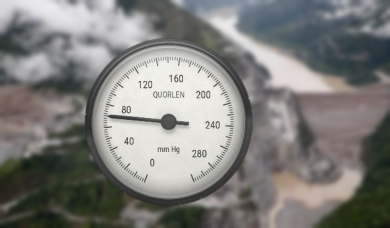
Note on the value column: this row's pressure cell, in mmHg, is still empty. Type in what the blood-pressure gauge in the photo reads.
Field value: 70 mmHg
